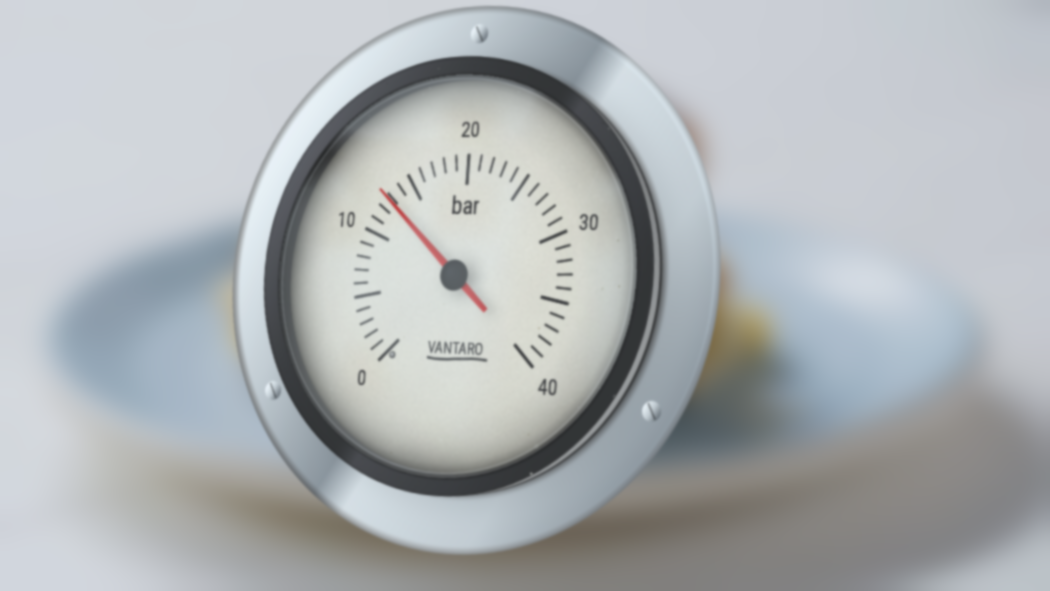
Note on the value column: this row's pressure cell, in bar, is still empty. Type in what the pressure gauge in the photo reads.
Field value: 13 bar
